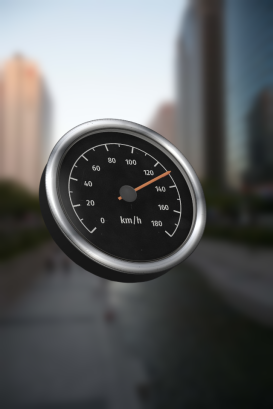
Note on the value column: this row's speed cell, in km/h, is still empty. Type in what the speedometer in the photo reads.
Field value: 130 km/h
